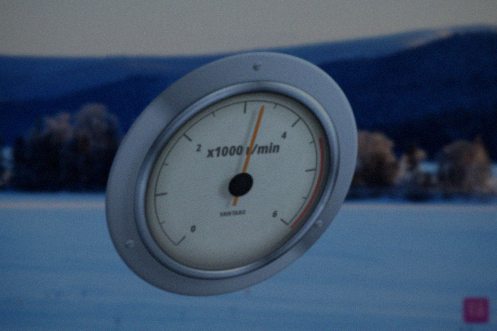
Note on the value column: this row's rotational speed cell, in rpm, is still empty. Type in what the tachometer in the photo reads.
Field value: 3250 rpm
